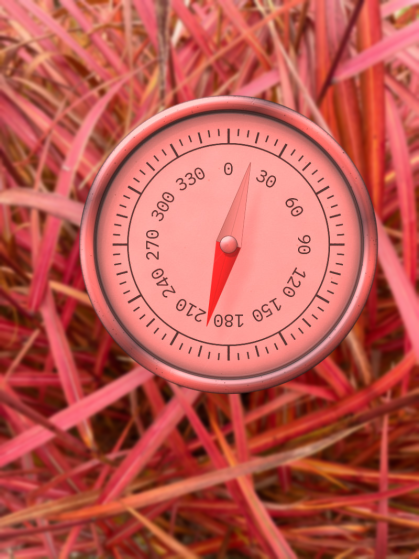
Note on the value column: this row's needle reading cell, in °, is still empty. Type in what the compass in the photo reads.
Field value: 195 °
